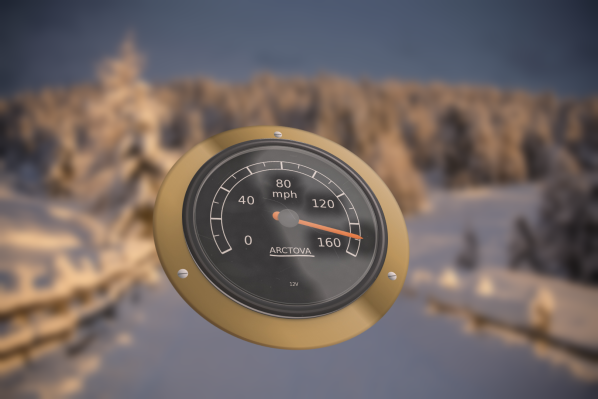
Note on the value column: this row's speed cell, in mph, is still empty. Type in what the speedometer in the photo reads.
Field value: 150 mph
